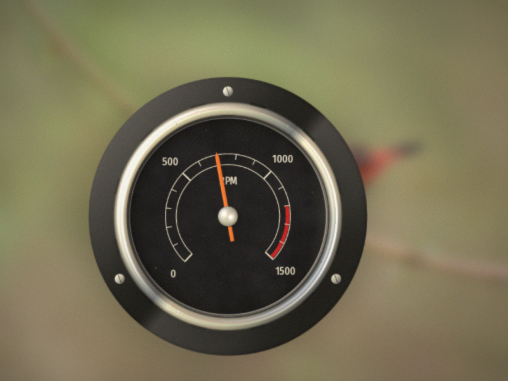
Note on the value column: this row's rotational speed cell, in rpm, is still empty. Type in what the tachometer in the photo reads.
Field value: 700 rpm
